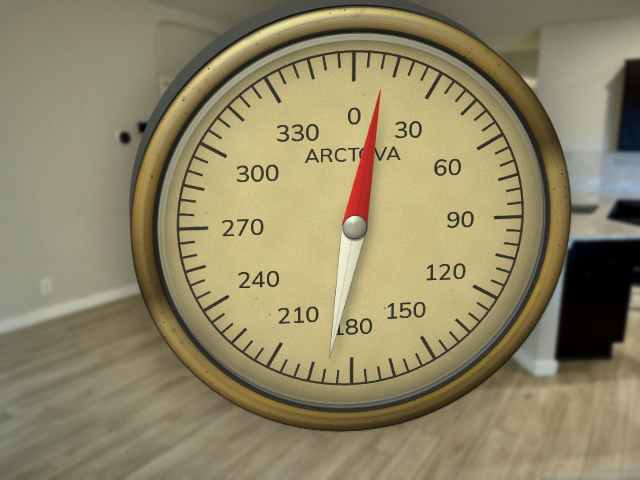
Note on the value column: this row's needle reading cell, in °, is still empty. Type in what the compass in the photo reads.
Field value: 10 °
